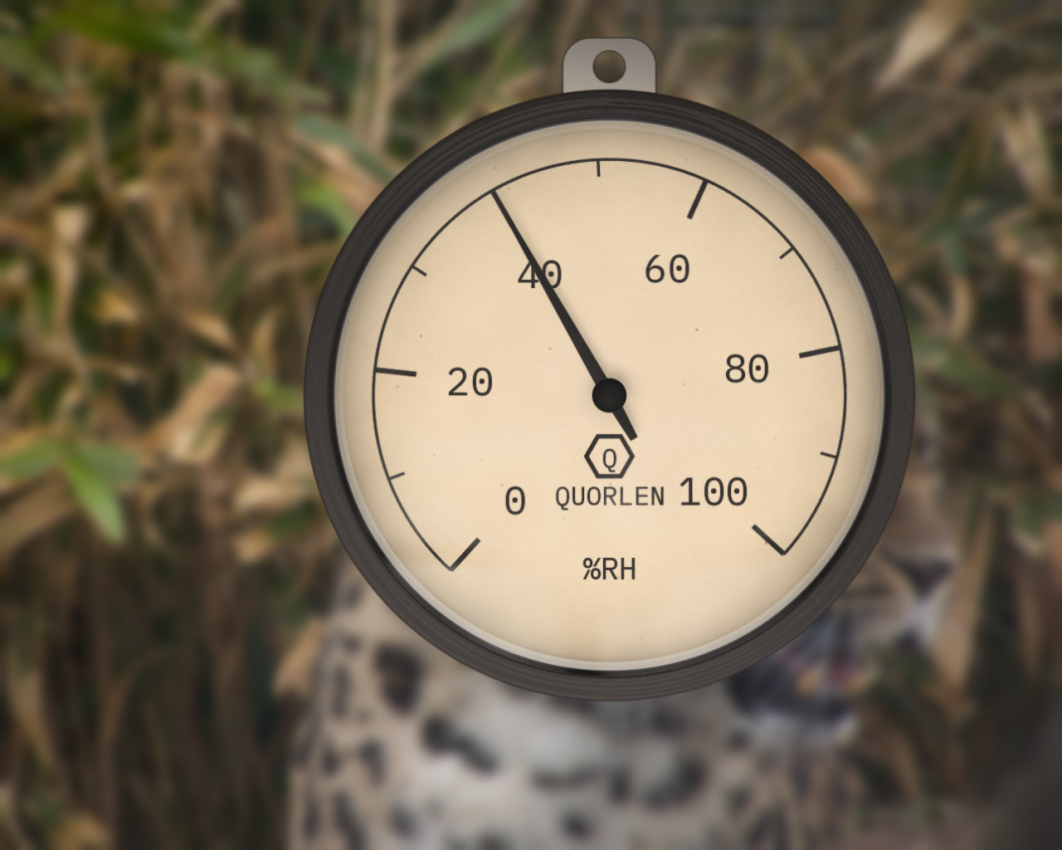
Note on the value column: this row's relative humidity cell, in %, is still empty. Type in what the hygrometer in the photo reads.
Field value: 40 %
